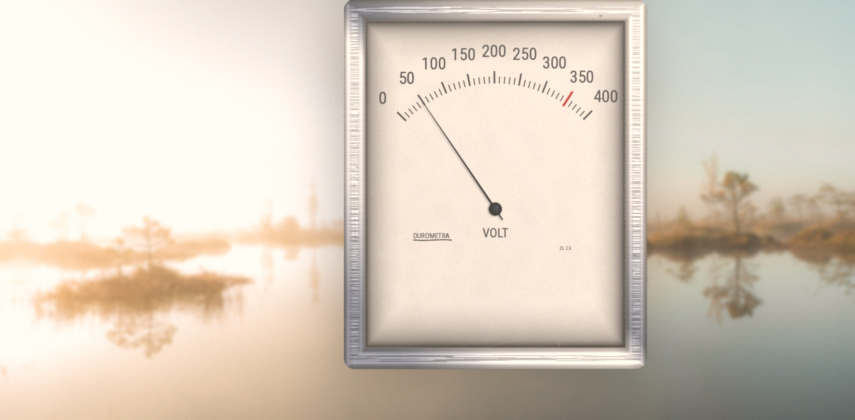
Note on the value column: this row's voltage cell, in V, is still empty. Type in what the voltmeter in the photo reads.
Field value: 50 V
